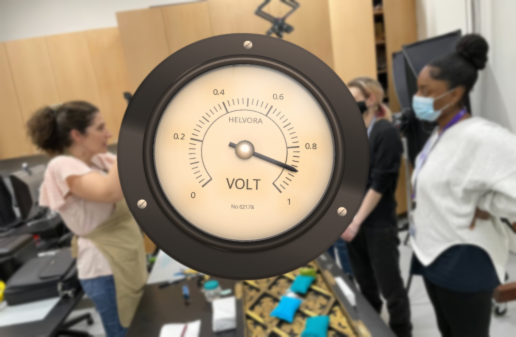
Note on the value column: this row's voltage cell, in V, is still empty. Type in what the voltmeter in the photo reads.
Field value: 0.9 V
